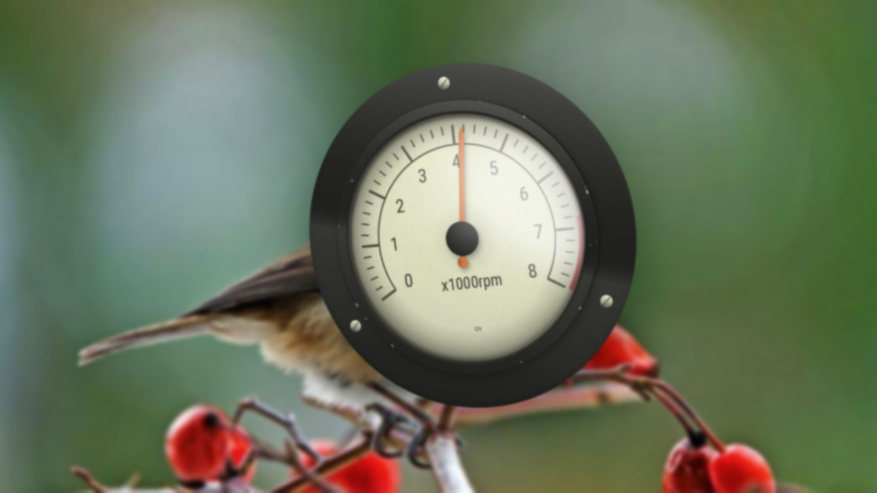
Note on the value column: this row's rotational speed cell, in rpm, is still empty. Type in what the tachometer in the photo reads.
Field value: 4200 rpm
